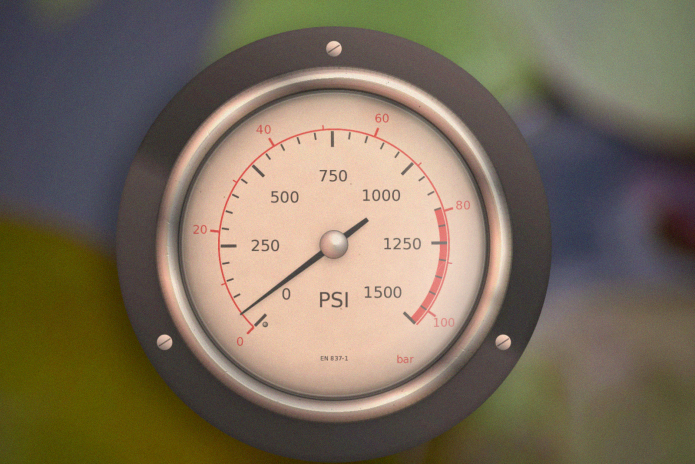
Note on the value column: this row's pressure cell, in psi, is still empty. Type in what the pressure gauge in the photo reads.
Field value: 50 psi
